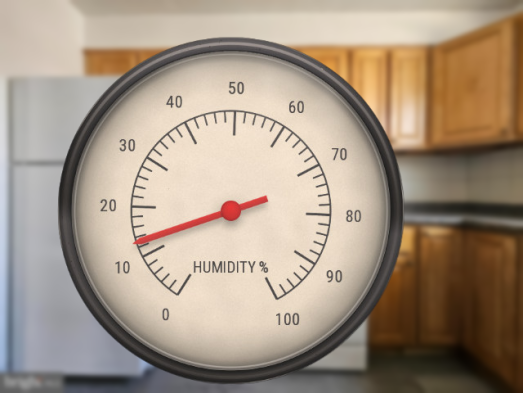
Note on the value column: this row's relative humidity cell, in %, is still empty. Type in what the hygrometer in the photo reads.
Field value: 13 %
